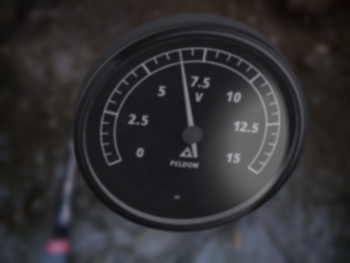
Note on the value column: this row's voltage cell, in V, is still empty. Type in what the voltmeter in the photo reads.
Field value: 6.5 V
